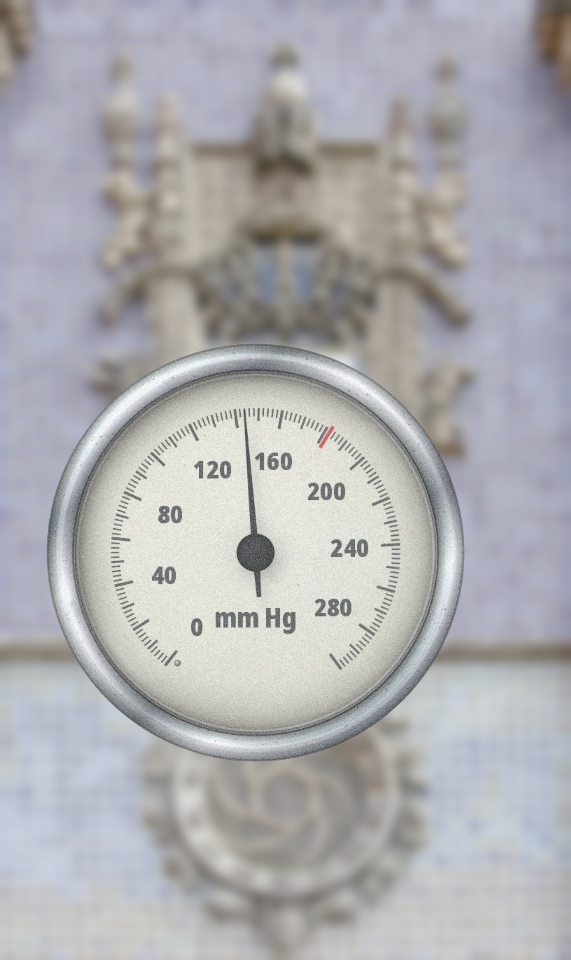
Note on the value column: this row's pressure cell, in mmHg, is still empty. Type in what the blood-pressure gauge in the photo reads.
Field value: 144 mmHg
